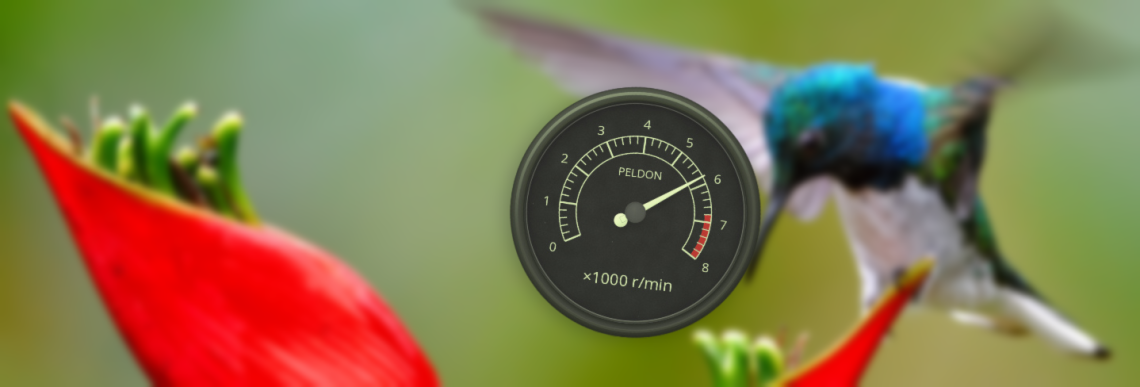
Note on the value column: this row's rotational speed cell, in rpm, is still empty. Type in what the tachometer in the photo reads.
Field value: 5800 rpm
